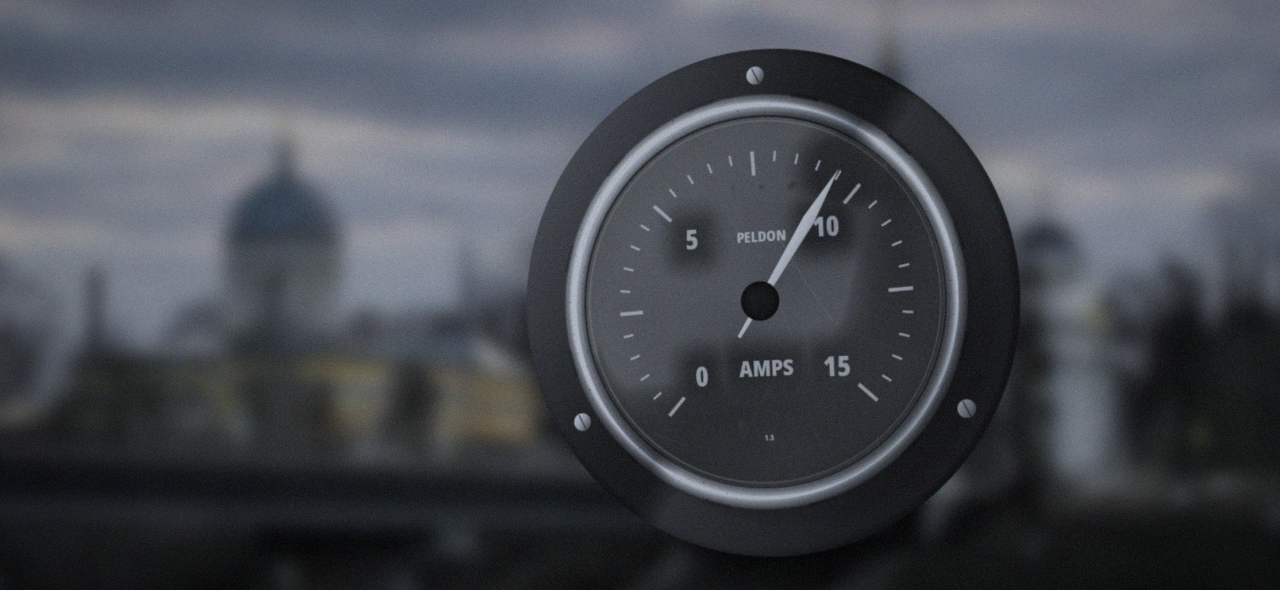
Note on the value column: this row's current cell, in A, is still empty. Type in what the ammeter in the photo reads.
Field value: 9.5 A
